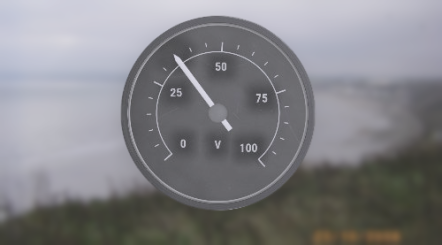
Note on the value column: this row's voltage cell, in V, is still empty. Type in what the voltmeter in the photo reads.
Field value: 35 V
